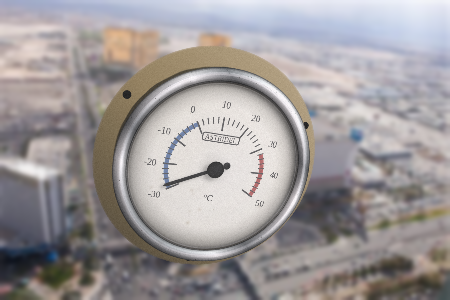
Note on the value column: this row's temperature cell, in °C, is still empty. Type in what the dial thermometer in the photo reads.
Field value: -28 °C
